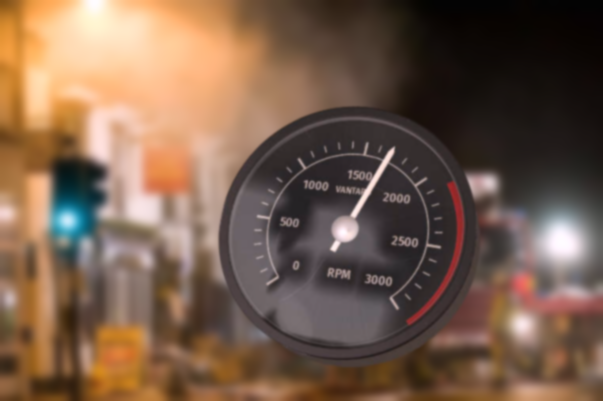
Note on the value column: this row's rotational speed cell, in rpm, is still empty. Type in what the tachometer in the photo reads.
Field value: 1700 rpm
